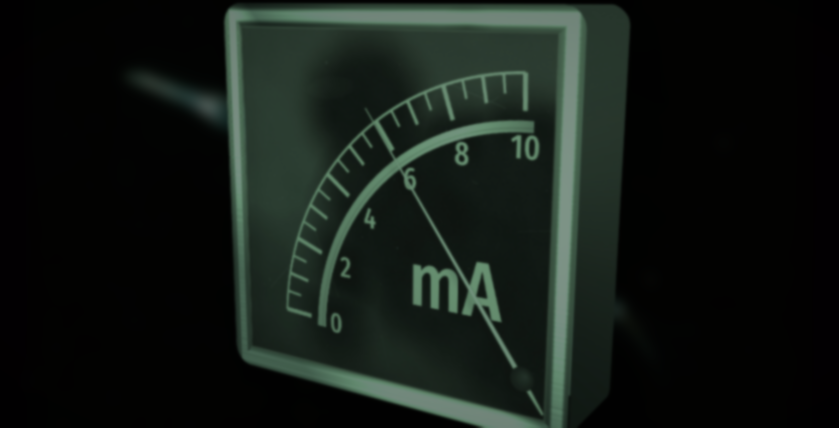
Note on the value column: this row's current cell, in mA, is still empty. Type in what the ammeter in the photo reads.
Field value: 6 mA
